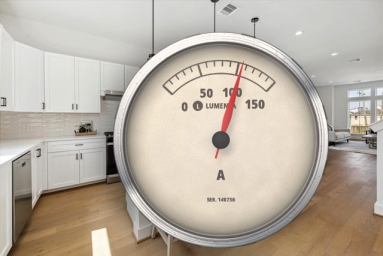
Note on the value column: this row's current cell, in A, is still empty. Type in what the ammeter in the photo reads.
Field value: 105 A
